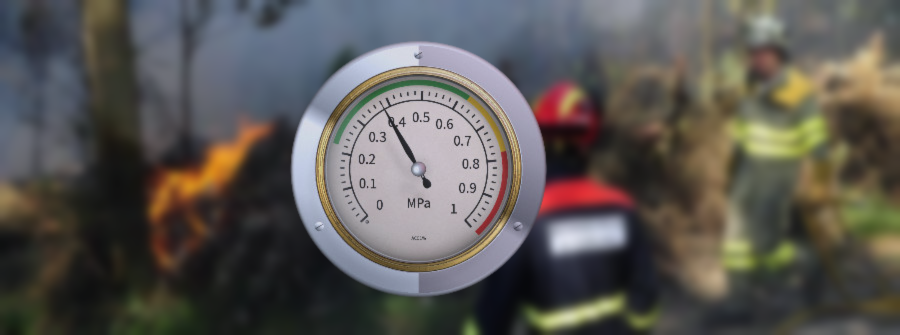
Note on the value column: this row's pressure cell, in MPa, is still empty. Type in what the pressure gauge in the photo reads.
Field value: 0.38 MPa
